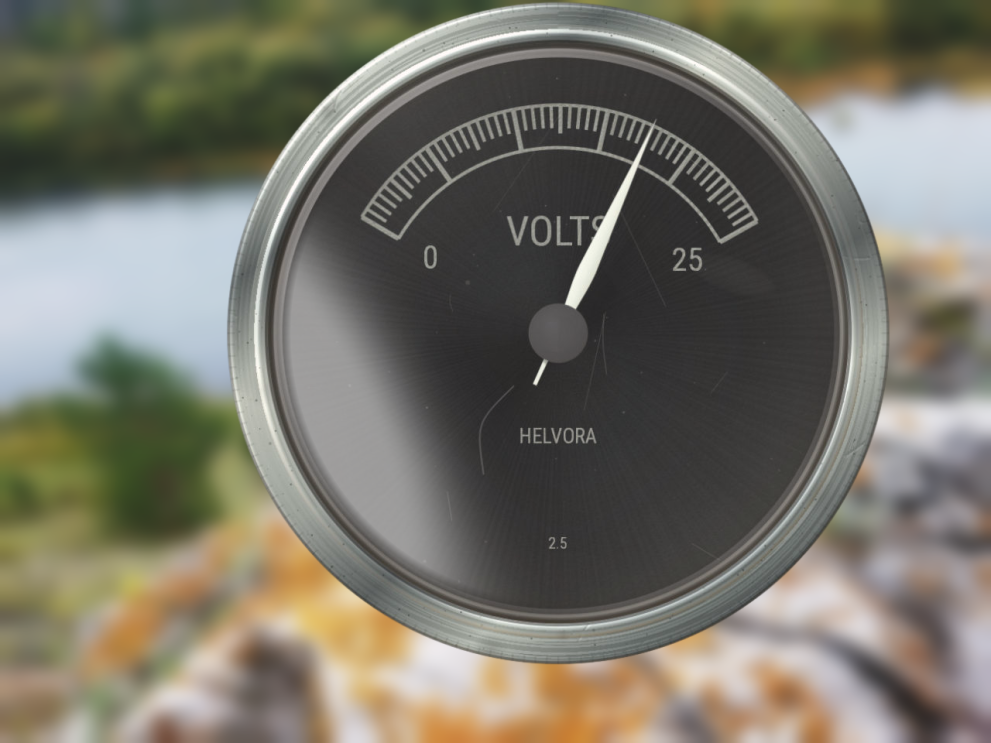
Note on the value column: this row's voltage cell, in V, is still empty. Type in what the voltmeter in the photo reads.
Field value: 17.5 V
